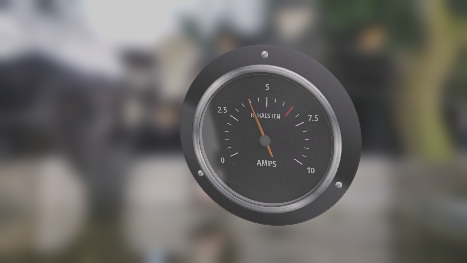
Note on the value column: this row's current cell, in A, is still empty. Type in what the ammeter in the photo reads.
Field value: 4 A
